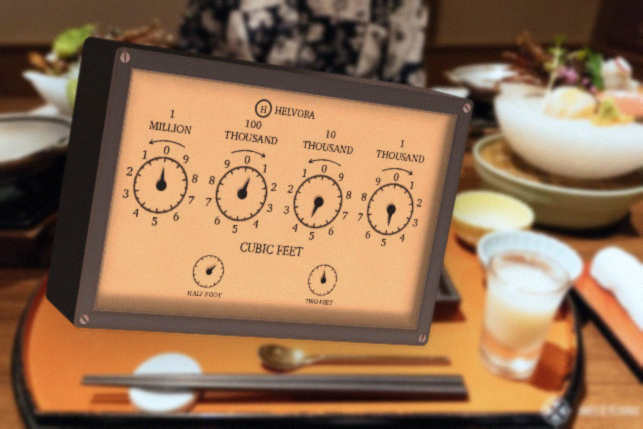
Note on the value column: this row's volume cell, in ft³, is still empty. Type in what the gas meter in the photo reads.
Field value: 4500 ft³
